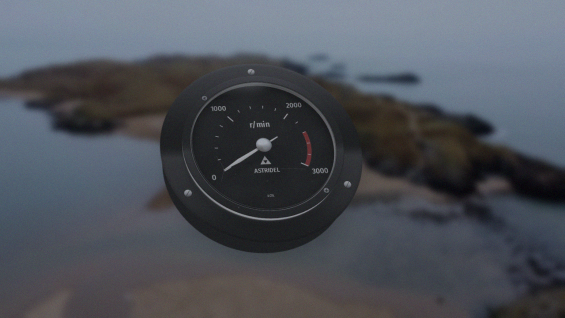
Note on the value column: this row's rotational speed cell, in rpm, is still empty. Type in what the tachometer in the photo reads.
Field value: 0 rpm
